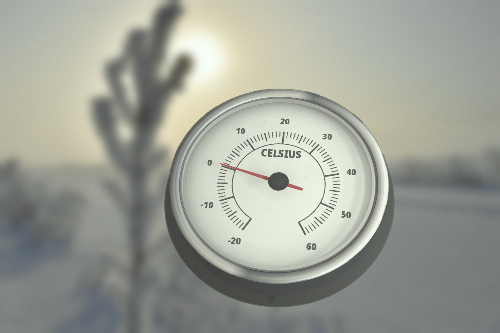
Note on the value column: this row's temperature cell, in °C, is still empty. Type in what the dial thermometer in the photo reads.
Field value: 0 °C
